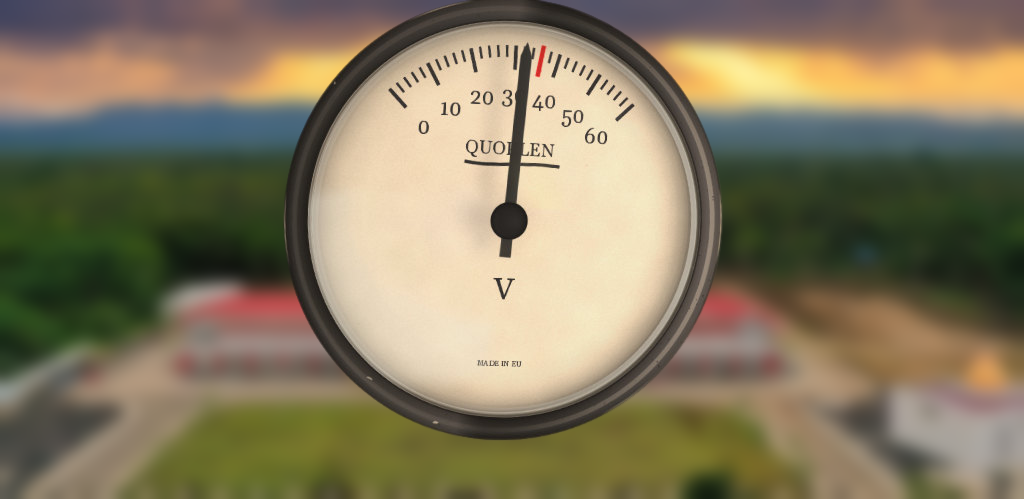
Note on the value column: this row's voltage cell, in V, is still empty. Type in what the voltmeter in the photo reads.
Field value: 32 V
